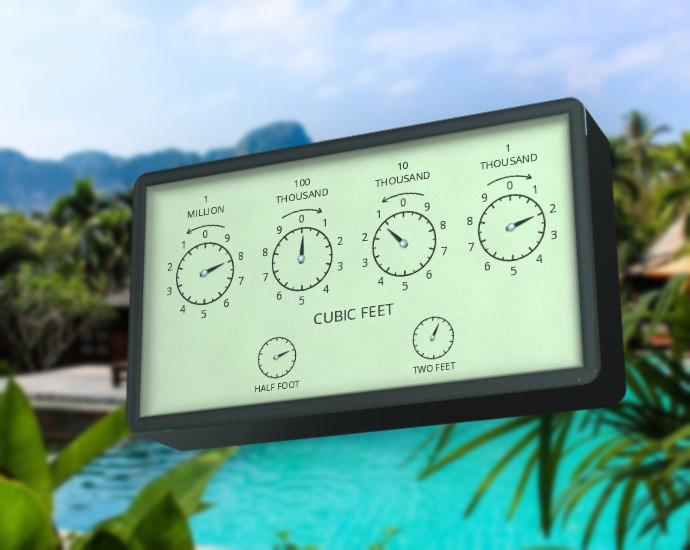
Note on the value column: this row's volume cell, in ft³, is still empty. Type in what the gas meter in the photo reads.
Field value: 801200 ft³
